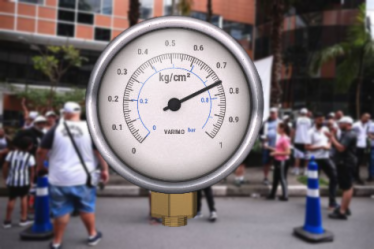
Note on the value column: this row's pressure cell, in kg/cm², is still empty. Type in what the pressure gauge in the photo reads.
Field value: 0.75 kg/cm²
